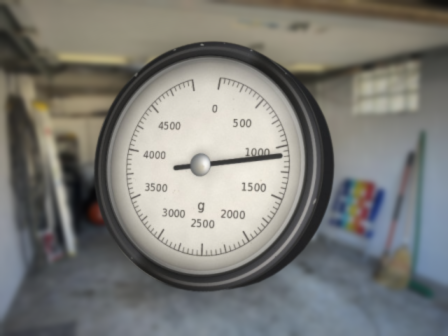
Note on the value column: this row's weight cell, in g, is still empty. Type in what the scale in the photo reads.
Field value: 1100 g
